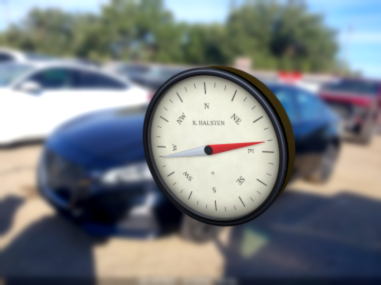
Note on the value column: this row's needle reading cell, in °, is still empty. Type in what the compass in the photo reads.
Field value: 80 °
